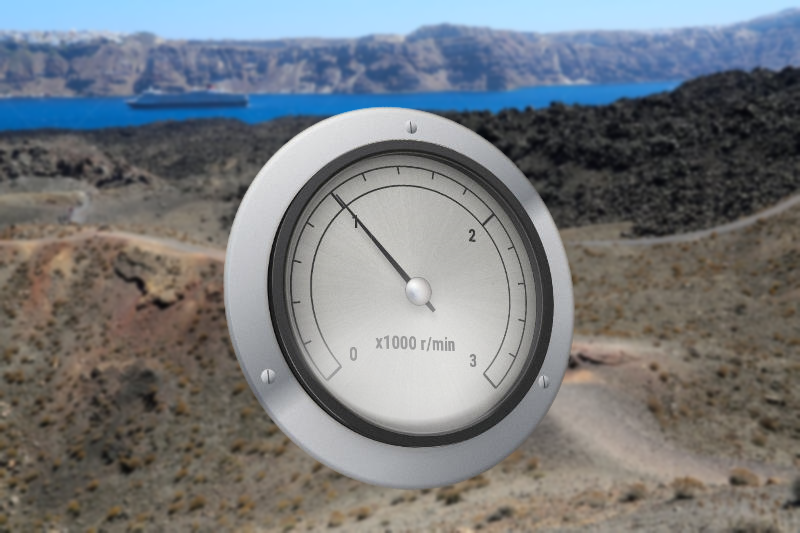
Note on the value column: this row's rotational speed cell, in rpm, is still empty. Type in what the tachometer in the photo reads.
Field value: 1000 rpm
